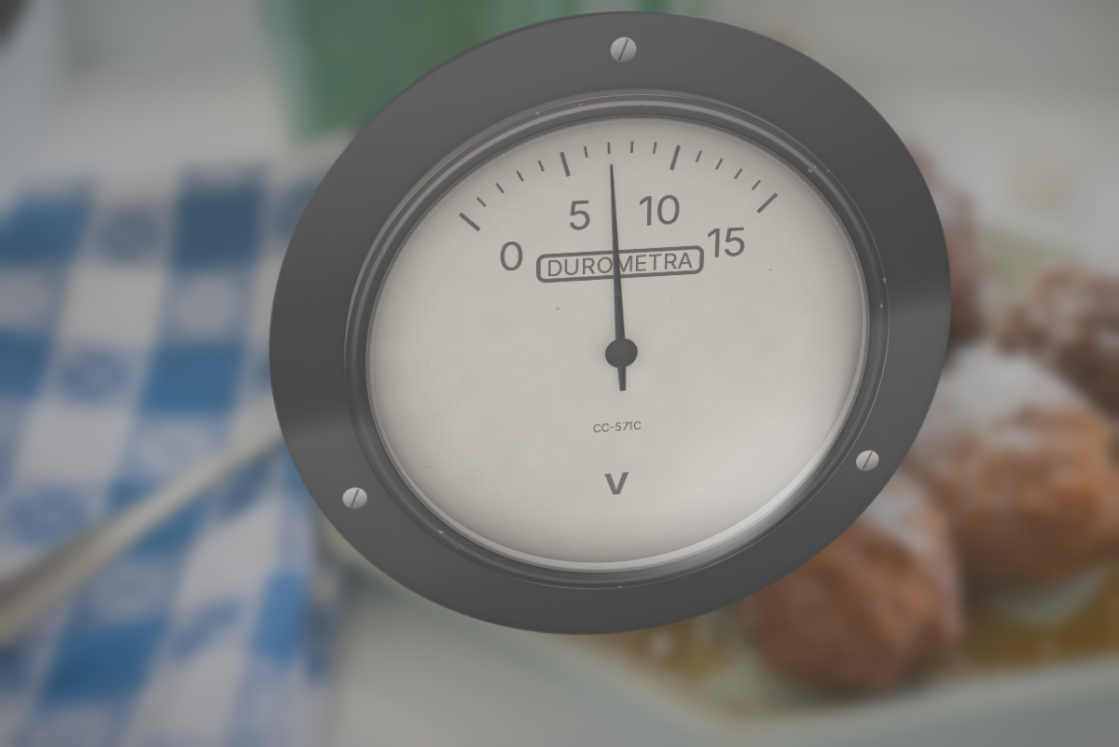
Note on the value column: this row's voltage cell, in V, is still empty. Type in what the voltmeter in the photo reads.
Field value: 7 V
